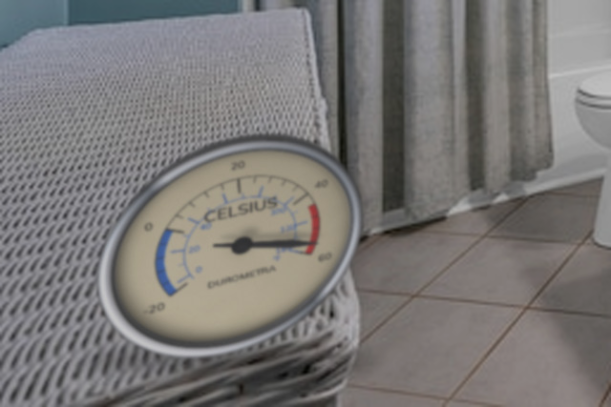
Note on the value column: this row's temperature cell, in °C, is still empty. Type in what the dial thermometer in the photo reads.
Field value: 56 °C
